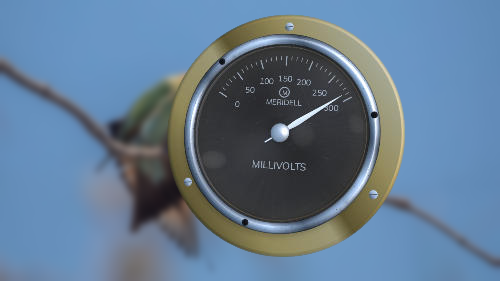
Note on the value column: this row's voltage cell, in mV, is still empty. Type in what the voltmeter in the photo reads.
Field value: 290 mV
